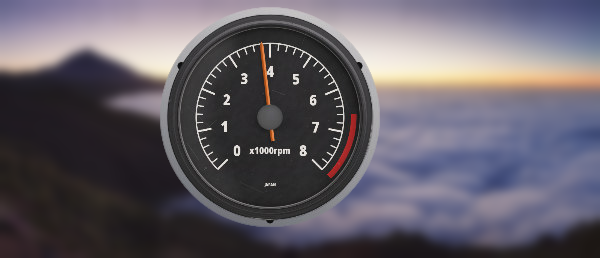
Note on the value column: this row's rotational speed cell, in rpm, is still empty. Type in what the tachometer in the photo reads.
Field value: 3800 rpm
